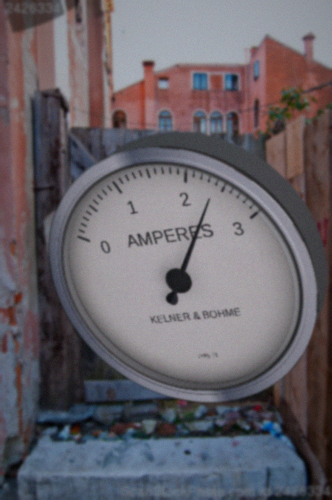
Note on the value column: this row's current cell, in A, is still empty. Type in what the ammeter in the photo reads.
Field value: 2.4 A
